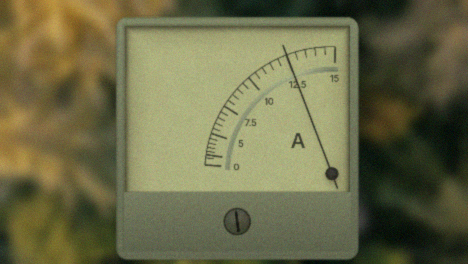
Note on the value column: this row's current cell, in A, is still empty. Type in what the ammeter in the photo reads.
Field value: 12.5 A
